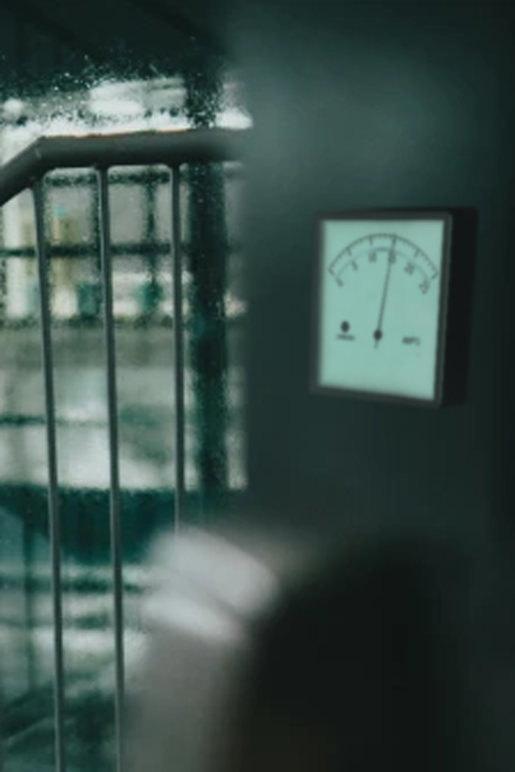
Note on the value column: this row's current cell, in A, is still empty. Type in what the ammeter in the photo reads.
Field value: 15 A
